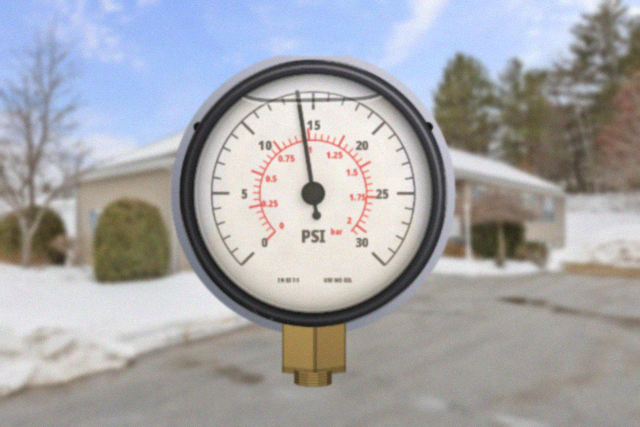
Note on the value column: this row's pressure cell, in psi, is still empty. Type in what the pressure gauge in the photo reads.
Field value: 14 psi
